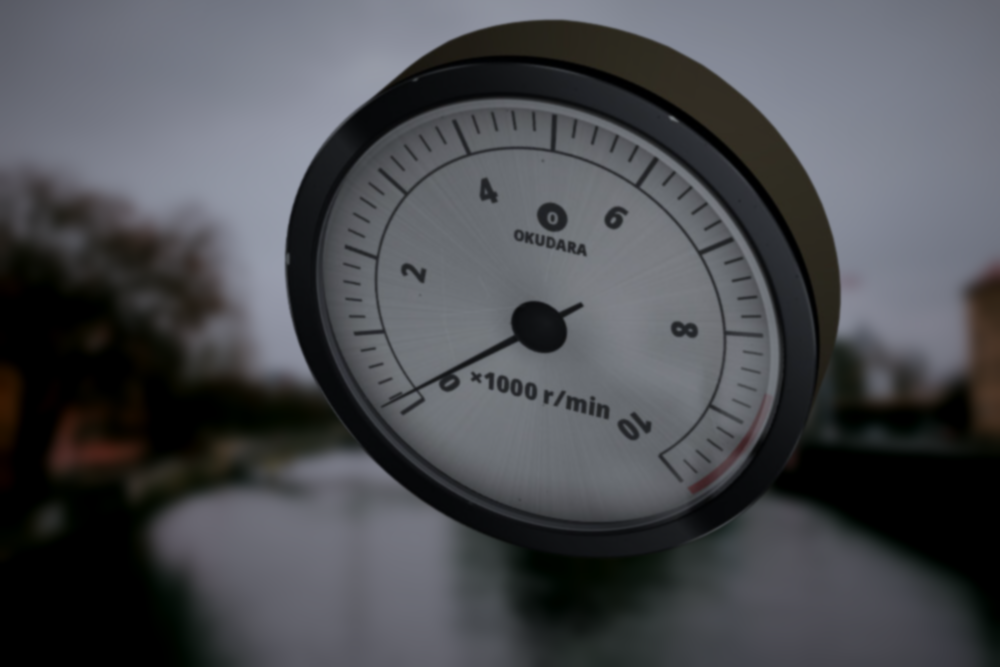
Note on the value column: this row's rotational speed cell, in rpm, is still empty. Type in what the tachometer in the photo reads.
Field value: 200 rpm
